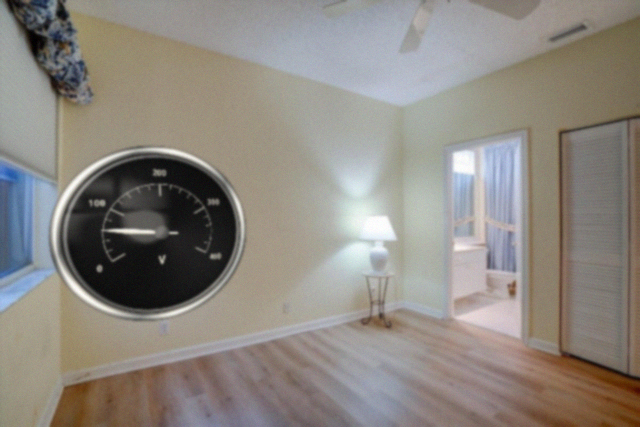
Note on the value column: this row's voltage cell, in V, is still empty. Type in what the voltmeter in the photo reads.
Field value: 60 V
